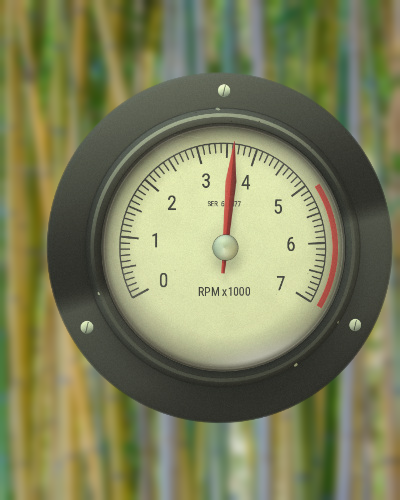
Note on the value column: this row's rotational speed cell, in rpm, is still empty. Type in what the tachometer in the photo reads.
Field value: 3600 rpm
